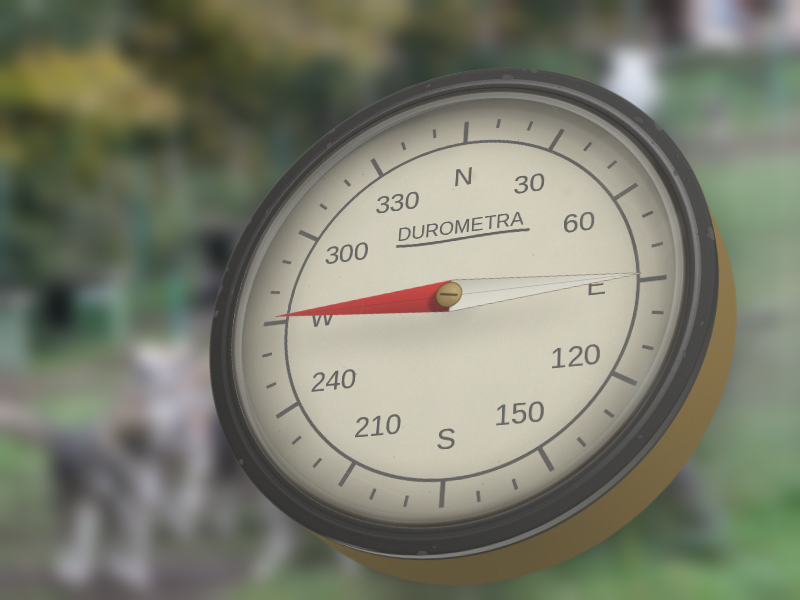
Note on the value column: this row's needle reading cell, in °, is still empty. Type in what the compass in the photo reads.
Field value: 270 °
